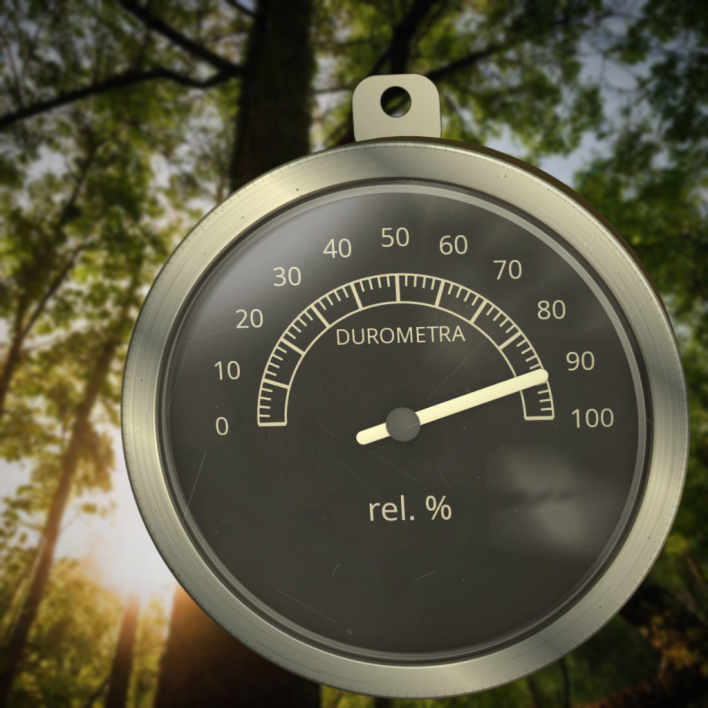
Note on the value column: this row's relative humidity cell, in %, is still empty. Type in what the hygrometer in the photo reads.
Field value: 90 %
